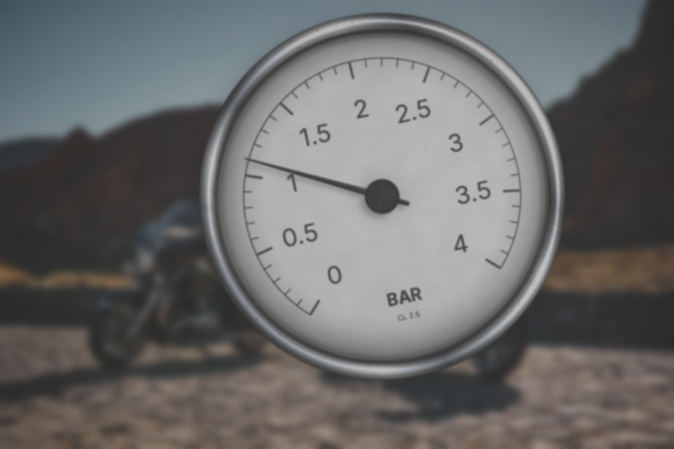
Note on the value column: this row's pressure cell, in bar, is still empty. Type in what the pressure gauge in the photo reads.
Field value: 1.1 bar
